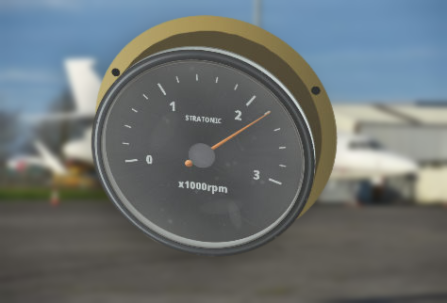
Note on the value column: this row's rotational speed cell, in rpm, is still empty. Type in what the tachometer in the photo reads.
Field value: 2200 rpm
